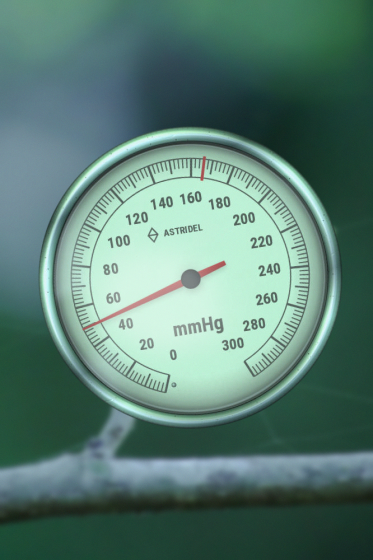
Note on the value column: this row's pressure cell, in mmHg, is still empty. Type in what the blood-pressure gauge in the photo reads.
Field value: 50 mmHg
